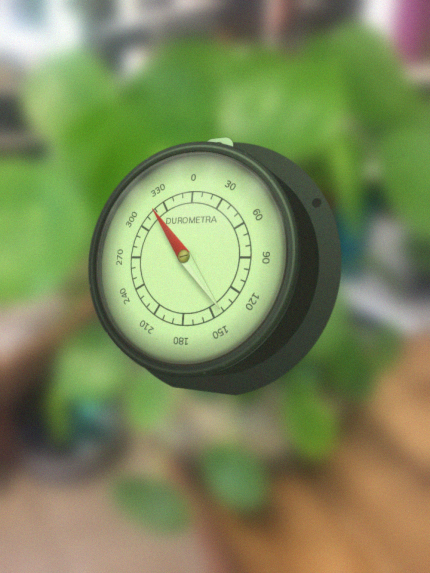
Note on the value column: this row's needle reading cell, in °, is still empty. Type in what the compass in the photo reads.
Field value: 320 °
